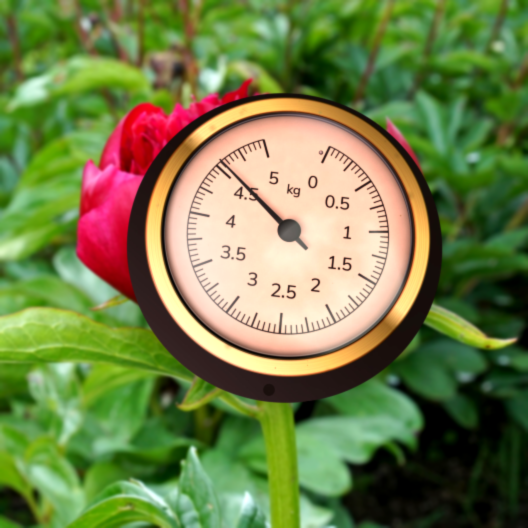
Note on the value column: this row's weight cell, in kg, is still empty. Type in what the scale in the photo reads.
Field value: 4.55 kg
